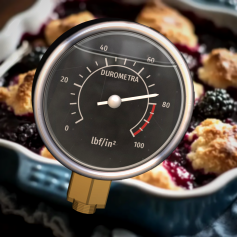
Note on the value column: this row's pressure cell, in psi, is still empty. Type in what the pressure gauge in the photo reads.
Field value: 75 psi
